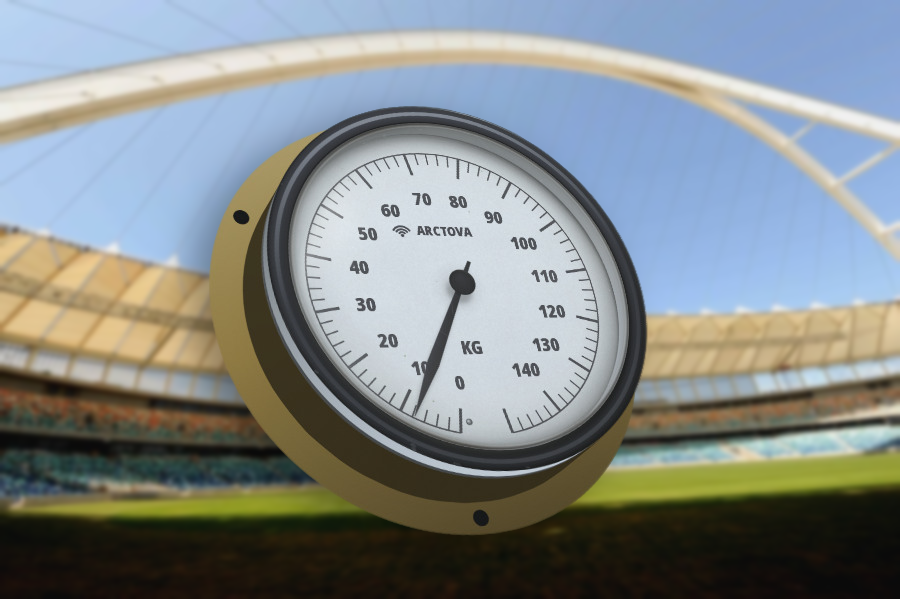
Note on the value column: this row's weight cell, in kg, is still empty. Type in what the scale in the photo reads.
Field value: 8 kg
